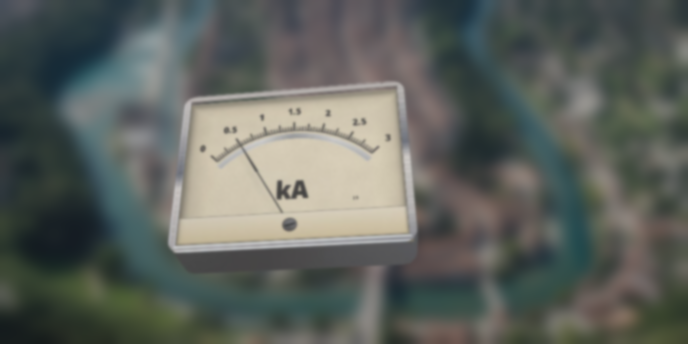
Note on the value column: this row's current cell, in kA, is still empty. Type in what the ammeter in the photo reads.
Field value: 0.5 kA
